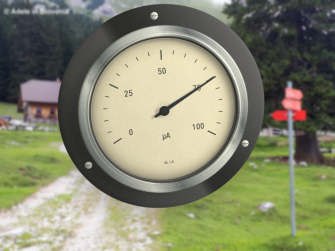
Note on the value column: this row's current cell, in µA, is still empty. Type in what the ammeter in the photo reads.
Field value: 75 µA
